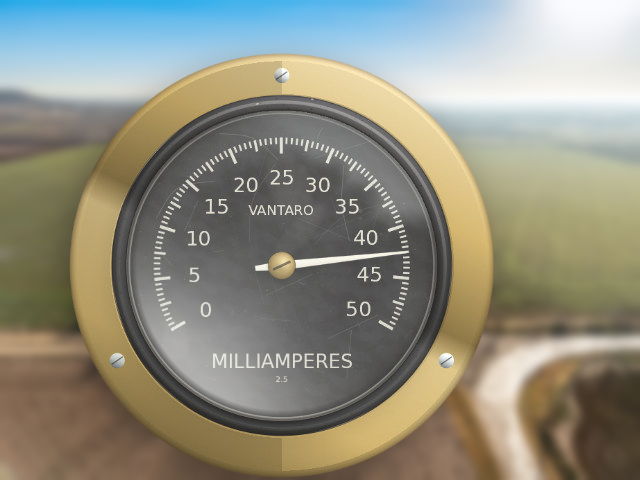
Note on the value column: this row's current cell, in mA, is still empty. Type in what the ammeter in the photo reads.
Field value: 42.5 mA
